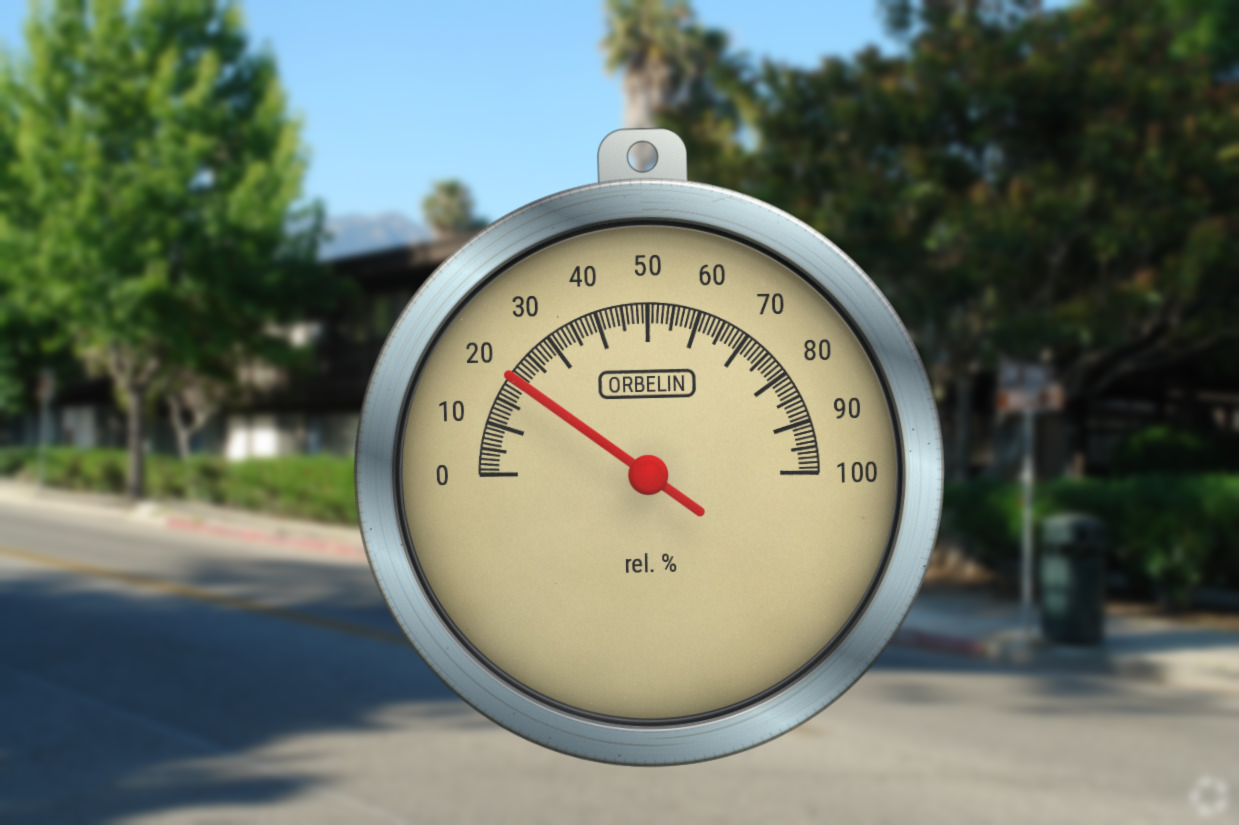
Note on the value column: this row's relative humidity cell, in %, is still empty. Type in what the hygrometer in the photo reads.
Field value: 20 %
